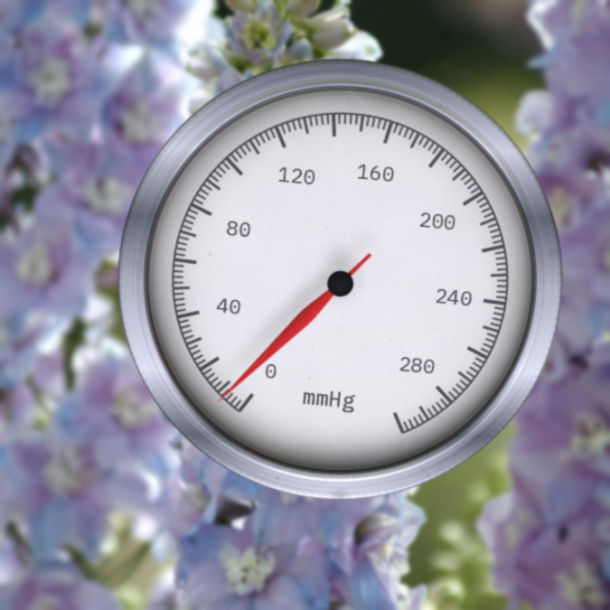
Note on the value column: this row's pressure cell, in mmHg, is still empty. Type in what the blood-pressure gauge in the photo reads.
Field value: 8 mmHg
